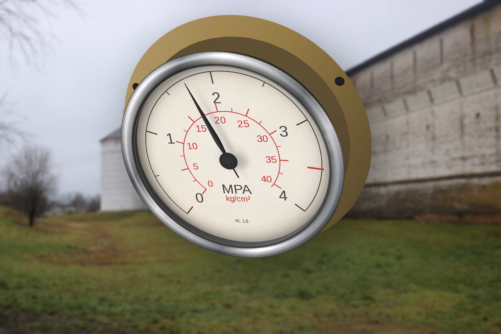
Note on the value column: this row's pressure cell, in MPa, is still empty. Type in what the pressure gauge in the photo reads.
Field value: 1.75 MPa
